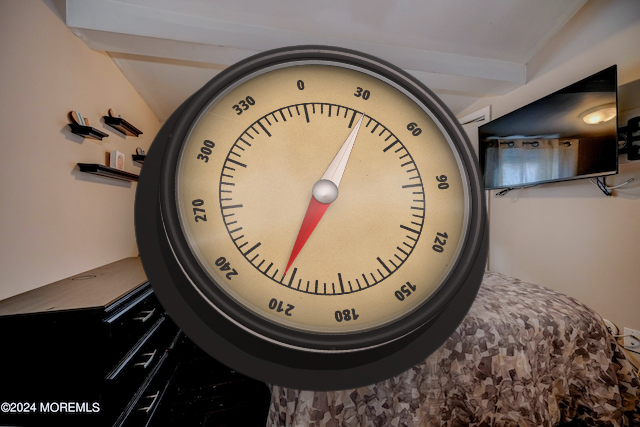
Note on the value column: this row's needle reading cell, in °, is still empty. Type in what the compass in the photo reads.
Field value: 215 °
